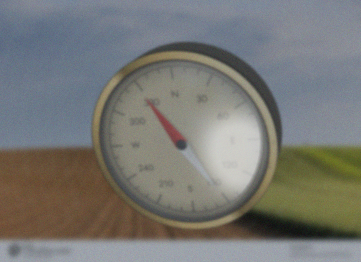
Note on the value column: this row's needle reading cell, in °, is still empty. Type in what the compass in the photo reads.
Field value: 330 °
